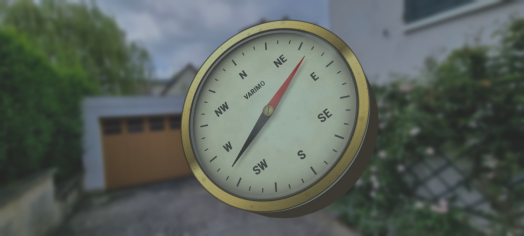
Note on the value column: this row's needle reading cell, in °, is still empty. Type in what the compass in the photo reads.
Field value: 70 °
